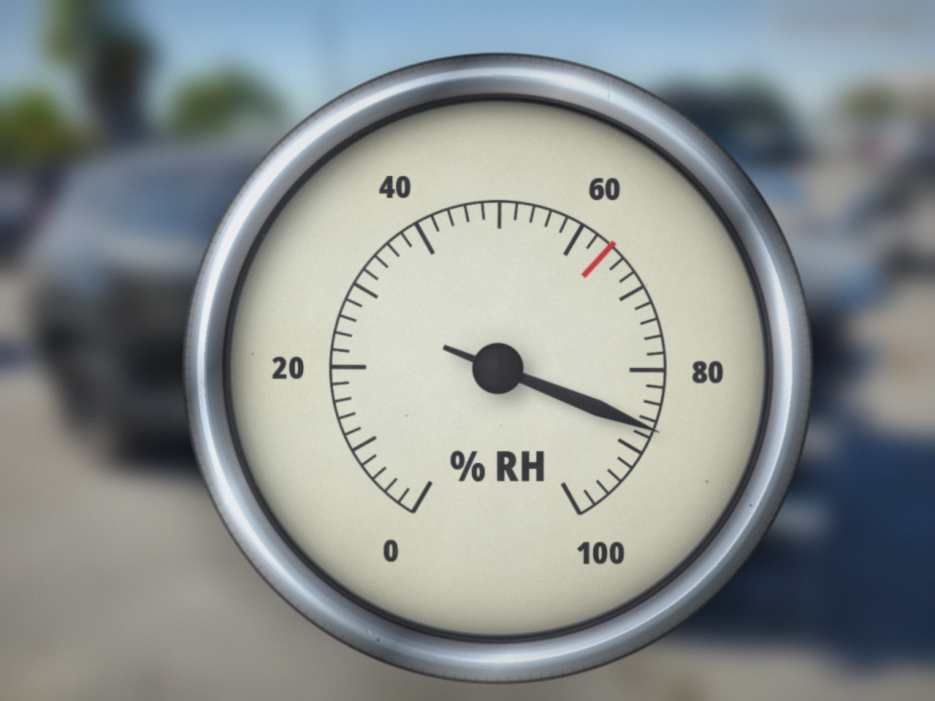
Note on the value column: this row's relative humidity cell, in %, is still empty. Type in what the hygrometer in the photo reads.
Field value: 87 %
